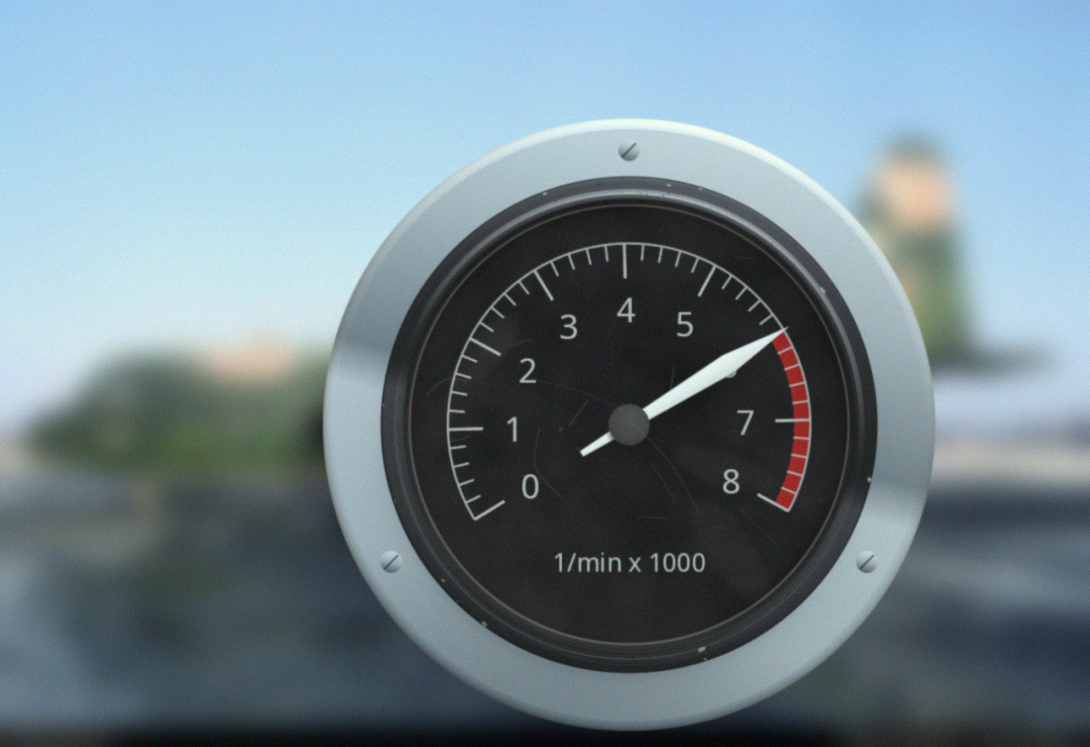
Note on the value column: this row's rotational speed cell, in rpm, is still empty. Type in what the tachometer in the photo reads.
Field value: 6000 rpm
